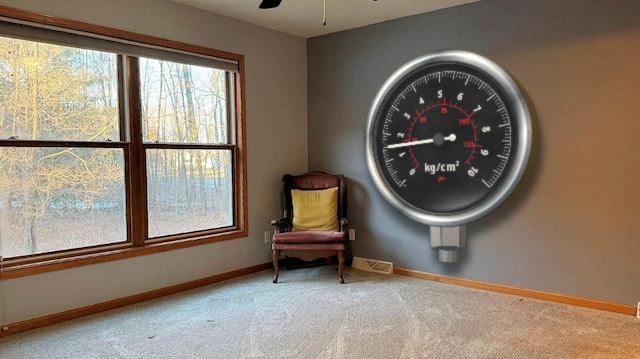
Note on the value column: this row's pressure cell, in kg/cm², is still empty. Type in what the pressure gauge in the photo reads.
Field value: 1.5 kg/cm²
